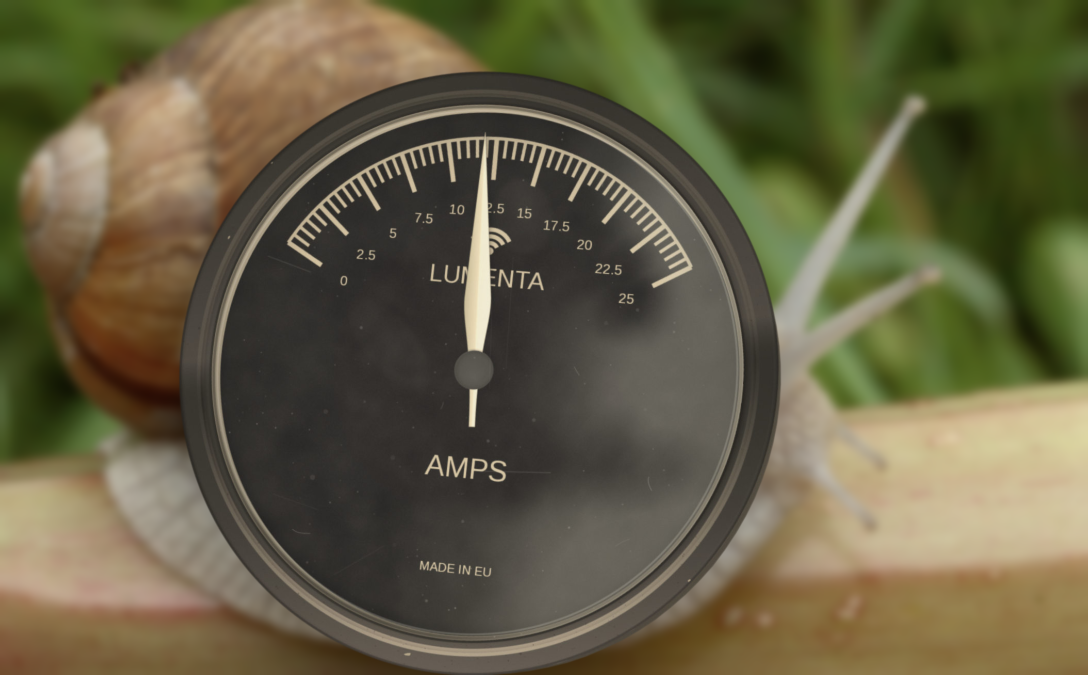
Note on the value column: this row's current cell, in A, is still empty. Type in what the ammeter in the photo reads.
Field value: 12 A
